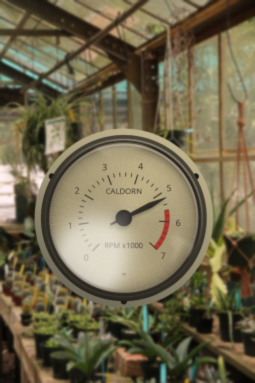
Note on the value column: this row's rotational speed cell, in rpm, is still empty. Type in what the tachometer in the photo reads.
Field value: 5200 rpm
